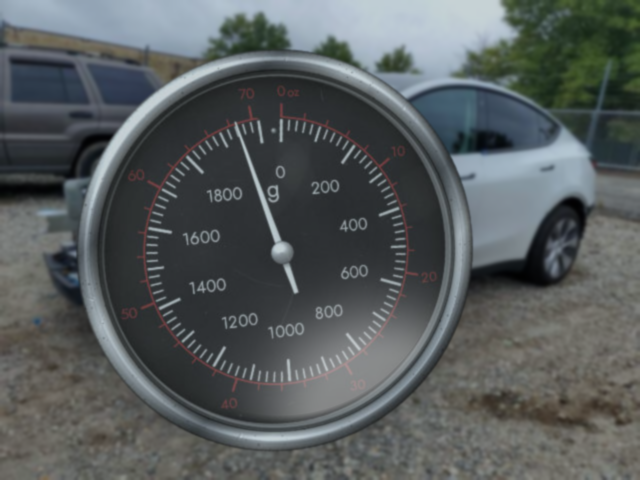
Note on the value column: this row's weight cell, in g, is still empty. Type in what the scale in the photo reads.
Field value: 1940 g
